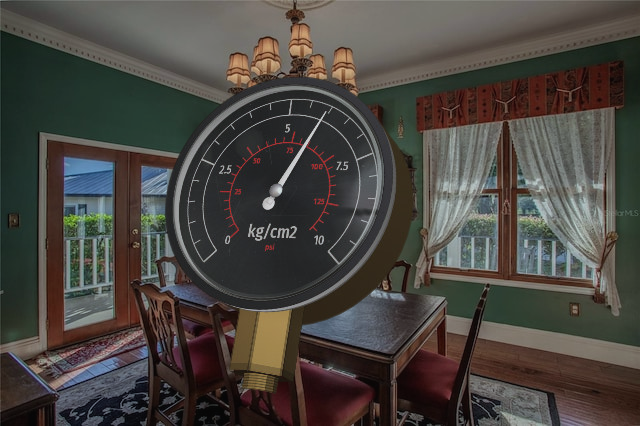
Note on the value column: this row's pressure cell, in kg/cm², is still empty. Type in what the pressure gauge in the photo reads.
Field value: 6 kg/cm²
